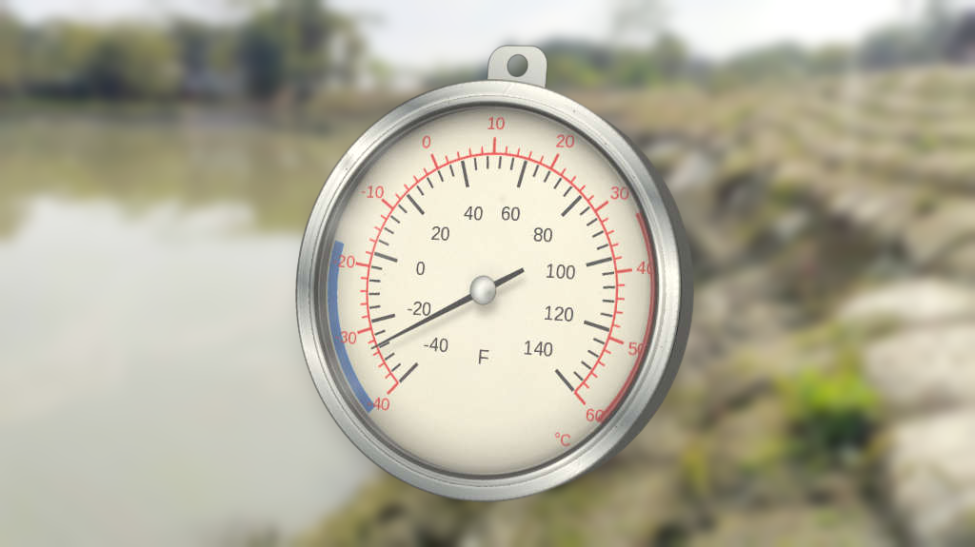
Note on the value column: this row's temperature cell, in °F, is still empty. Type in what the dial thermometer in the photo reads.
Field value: -28 °F
